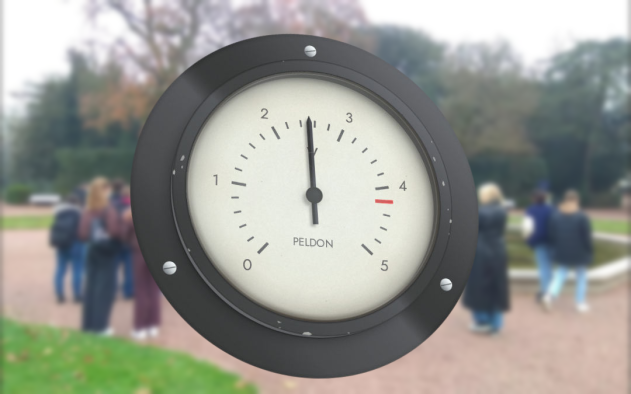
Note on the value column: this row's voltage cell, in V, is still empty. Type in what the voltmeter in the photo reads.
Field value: 2.5 V
